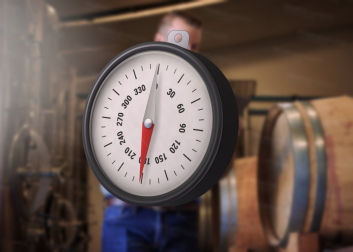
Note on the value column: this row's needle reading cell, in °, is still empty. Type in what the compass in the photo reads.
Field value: 180 °
